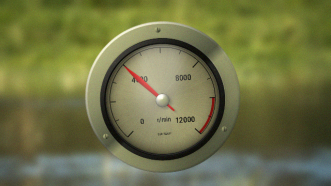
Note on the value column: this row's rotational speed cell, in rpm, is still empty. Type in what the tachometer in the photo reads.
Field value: 4000 rpm
